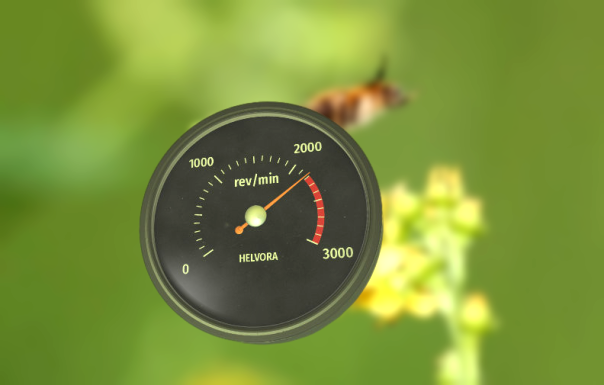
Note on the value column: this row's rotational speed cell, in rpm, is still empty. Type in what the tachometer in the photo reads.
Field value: 2200 rpm
